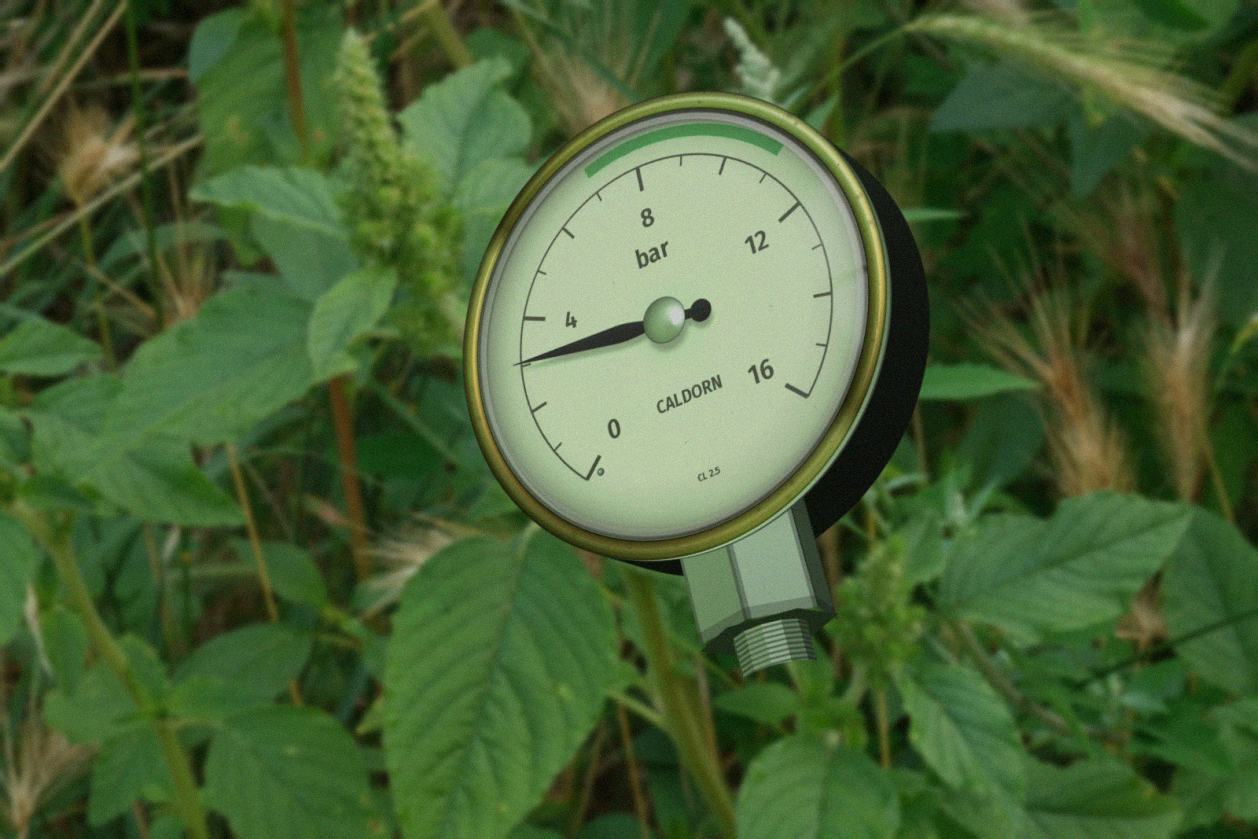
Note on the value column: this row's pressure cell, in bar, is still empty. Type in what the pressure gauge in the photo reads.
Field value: 3 bar
